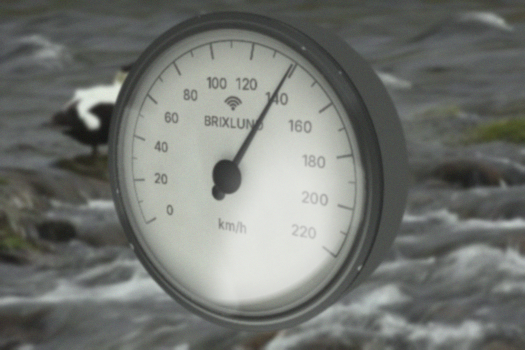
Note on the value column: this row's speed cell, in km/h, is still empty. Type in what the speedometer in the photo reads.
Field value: 140 km/h
